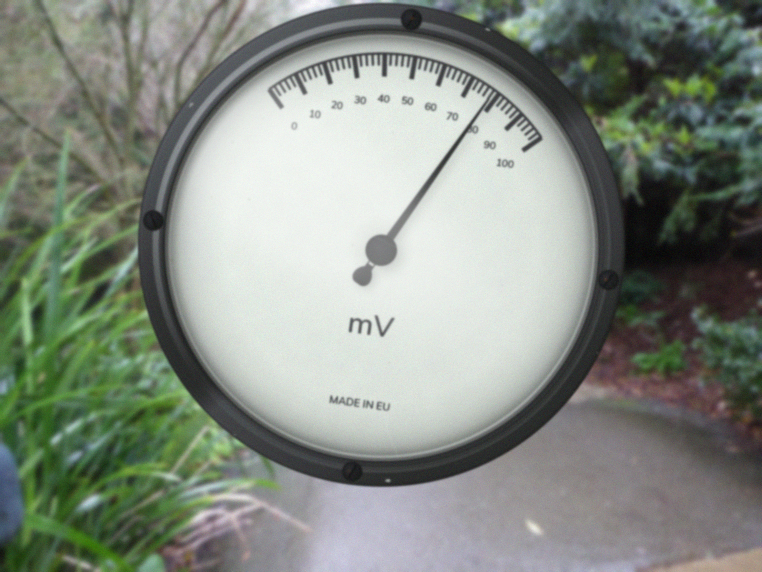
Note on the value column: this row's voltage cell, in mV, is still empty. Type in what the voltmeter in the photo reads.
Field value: 78 mV
